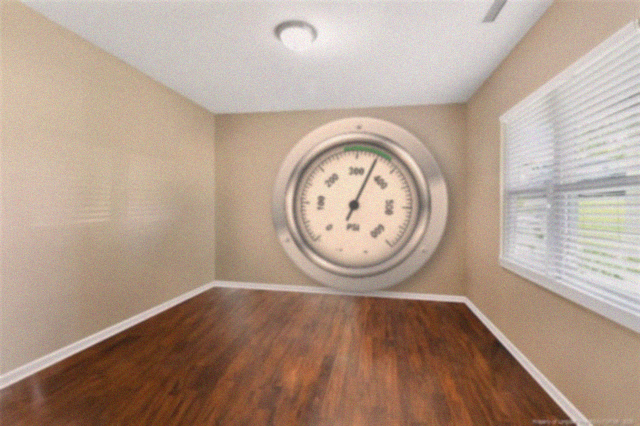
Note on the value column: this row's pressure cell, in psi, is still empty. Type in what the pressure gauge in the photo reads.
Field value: 350 psi
